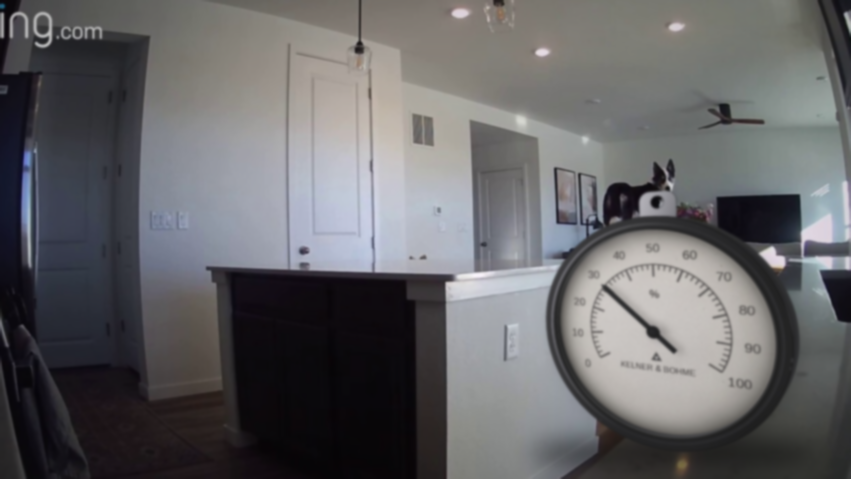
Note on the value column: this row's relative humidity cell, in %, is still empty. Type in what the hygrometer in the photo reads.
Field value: 30 %
